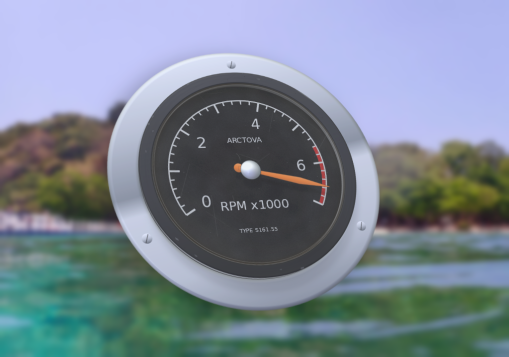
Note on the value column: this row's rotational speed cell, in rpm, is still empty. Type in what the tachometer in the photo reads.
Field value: 6600 rpm
